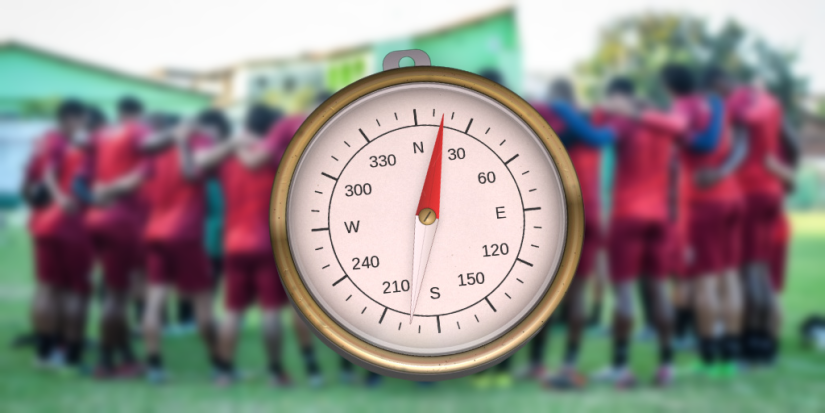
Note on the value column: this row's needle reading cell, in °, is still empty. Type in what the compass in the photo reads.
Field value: 15 °
